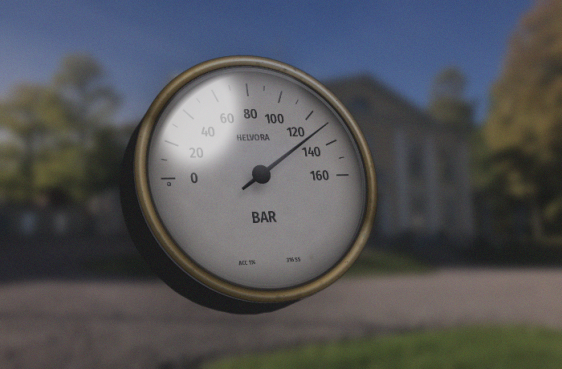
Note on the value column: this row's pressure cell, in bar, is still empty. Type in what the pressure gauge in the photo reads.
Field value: 130 bar
